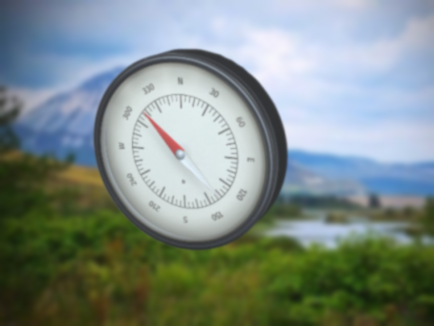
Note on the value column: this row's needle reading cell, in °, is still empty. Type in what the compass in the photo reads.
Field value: 315 °
